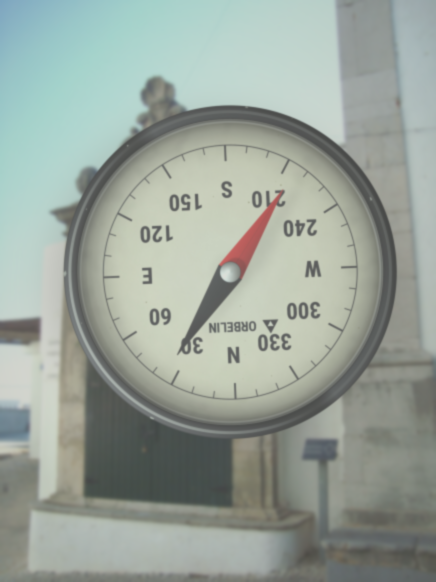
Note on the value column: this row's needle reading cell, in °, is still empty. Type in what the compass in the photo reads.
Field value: 215 °
